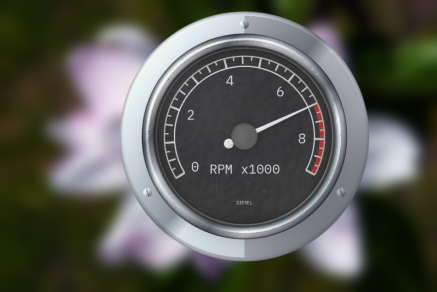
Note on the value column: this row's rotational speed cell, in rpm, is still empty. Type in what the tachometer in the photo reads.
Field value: 7000 rpm
